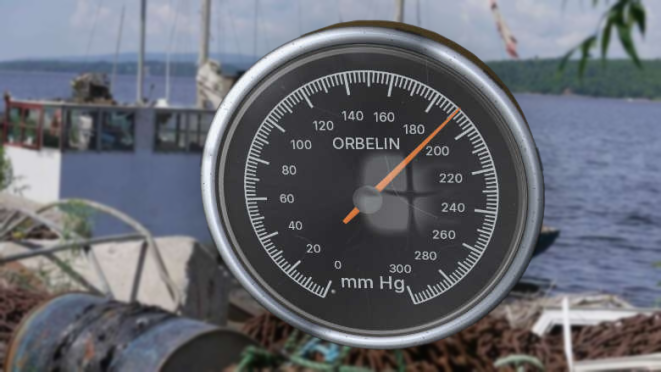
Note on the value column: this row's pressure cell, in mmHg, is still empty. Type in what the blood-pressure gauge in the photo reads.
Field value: 190 mmHg
